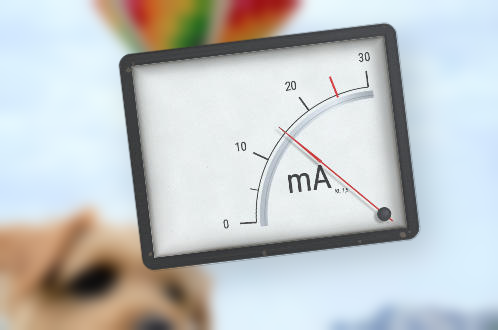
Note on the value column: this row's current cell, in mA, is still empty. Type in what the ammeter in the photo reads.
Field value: 15 mA
